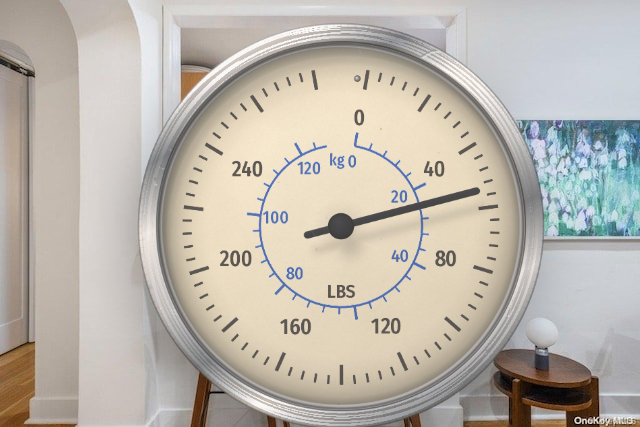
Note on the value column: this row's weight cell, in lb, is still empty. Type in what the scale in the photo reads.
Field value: 54 lb
